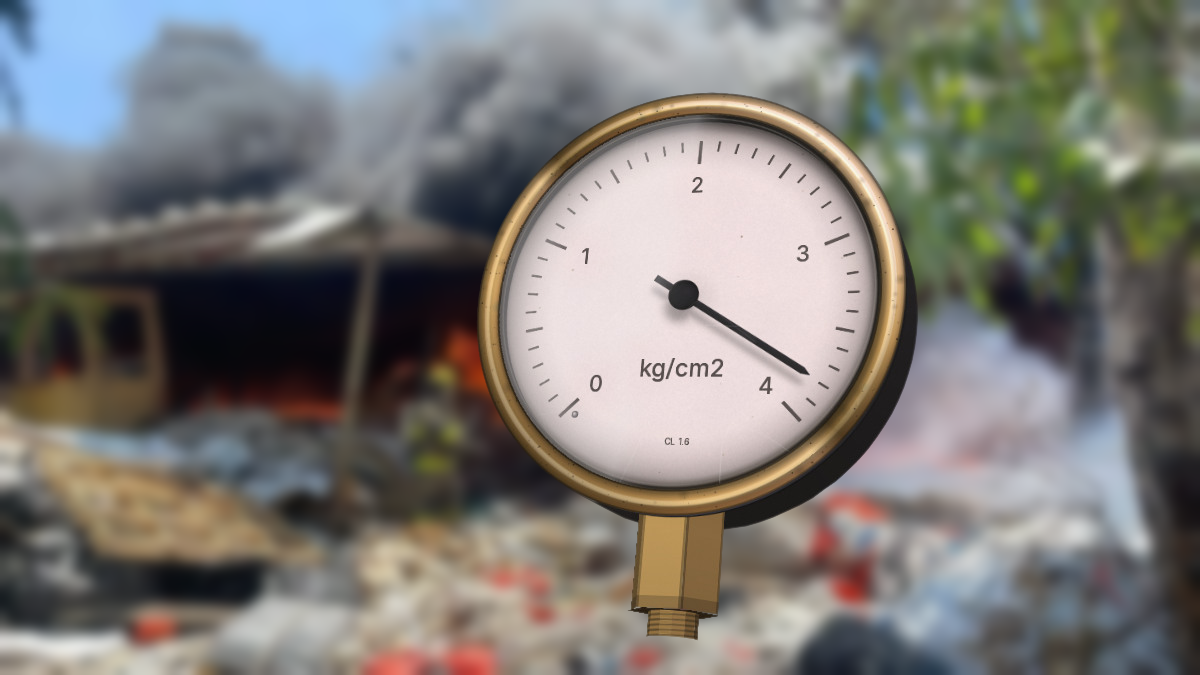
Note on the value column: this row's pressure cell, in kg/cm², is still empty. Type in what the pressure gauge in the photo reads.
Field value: 3.8 kg/cm²
